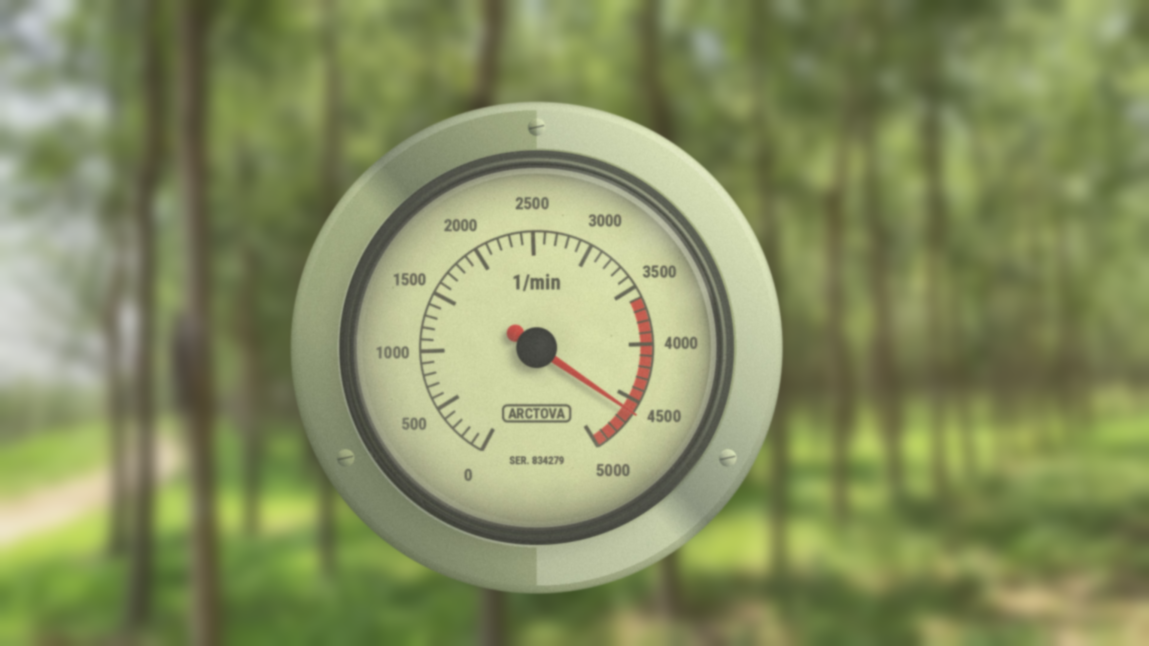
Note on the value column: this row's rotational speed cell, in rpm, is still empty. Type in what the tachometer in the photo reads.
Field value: 4600 rpm
